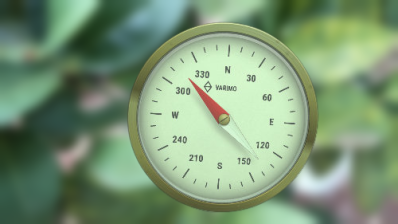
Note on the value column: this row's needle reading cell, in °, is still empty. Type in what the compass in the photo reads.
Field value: 315 °
